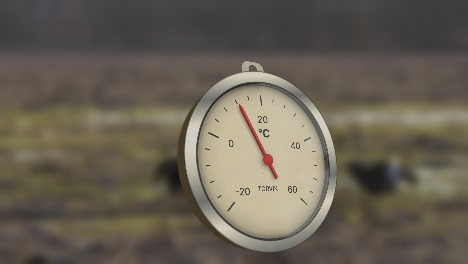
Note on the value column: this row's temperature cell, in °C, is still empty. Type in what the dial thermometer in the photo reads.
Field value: 12 °C
